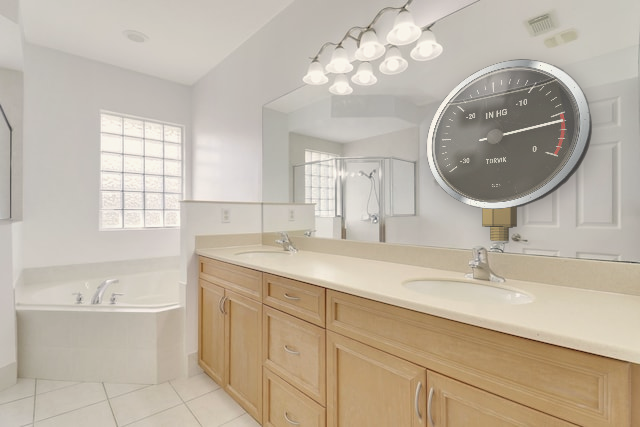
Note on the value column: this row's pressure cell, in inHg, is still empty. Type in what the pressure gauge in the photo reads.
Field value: -4 inHg
